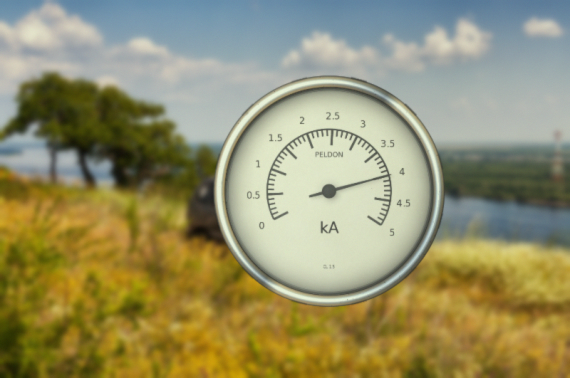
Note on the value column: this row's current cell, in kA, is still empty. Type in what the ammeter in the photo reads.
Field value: 4 kA
